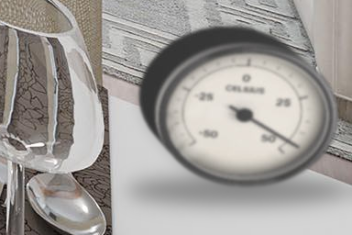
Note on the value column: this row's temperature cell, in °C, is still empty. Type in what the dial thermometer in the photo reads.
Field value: 45 °C
